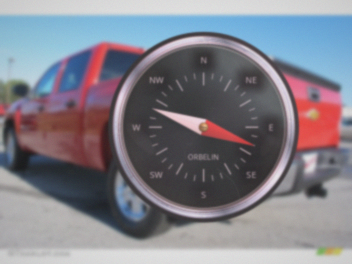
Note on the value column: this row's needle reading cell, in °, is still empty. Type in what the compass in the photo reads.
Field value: 110 °
